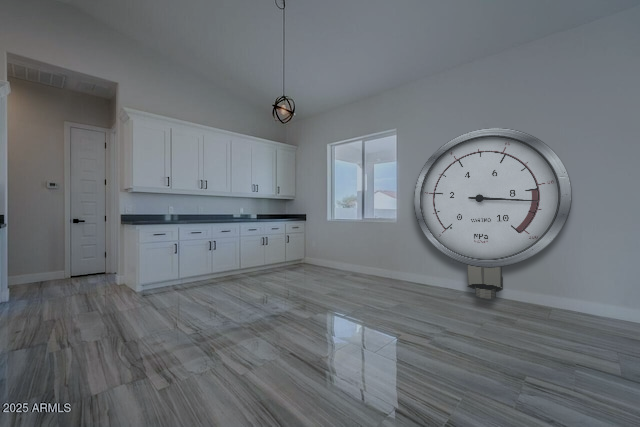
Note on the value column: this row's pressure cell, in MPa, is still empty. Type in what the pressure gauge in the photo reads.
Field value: 8.5 MPa
